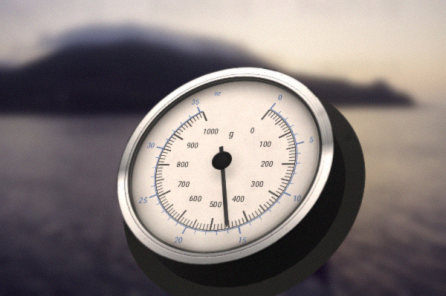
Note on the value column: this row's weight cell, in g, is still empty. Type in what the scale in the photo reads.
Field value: 450 g
